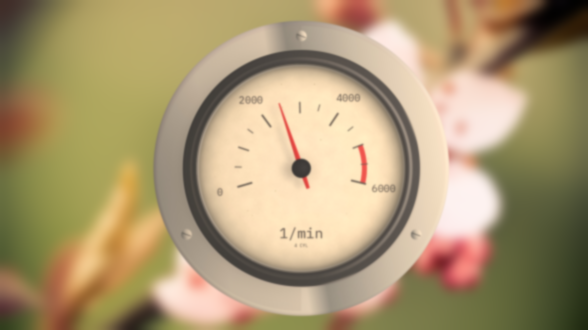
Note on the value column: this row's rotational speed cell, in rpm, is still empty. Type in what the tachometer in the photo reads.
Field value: 2500 rpm
